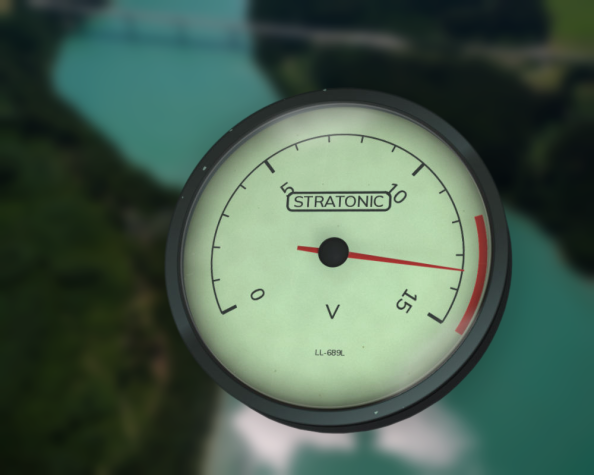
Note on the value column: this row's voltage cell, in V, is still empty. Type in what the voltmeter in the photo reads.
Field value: 13.5 V
